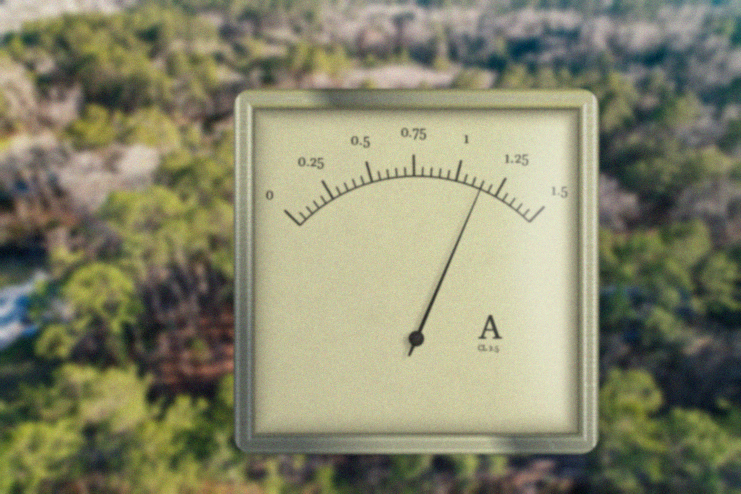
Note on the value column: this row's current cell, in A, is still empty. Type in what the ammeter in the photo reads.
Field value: 1.15 A
